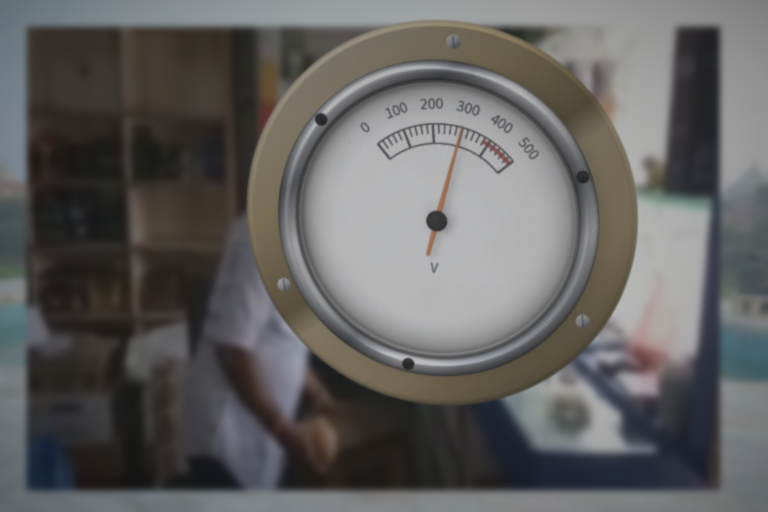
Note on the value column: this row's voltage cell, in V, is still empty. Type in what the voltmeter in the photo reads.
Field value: 300 V
